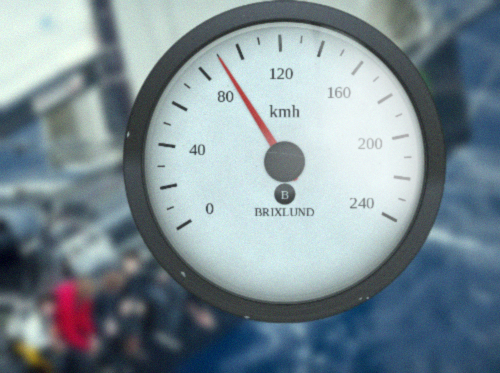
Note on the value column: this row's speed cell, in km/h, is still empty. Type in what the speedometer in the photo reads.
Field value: 90 km/h
